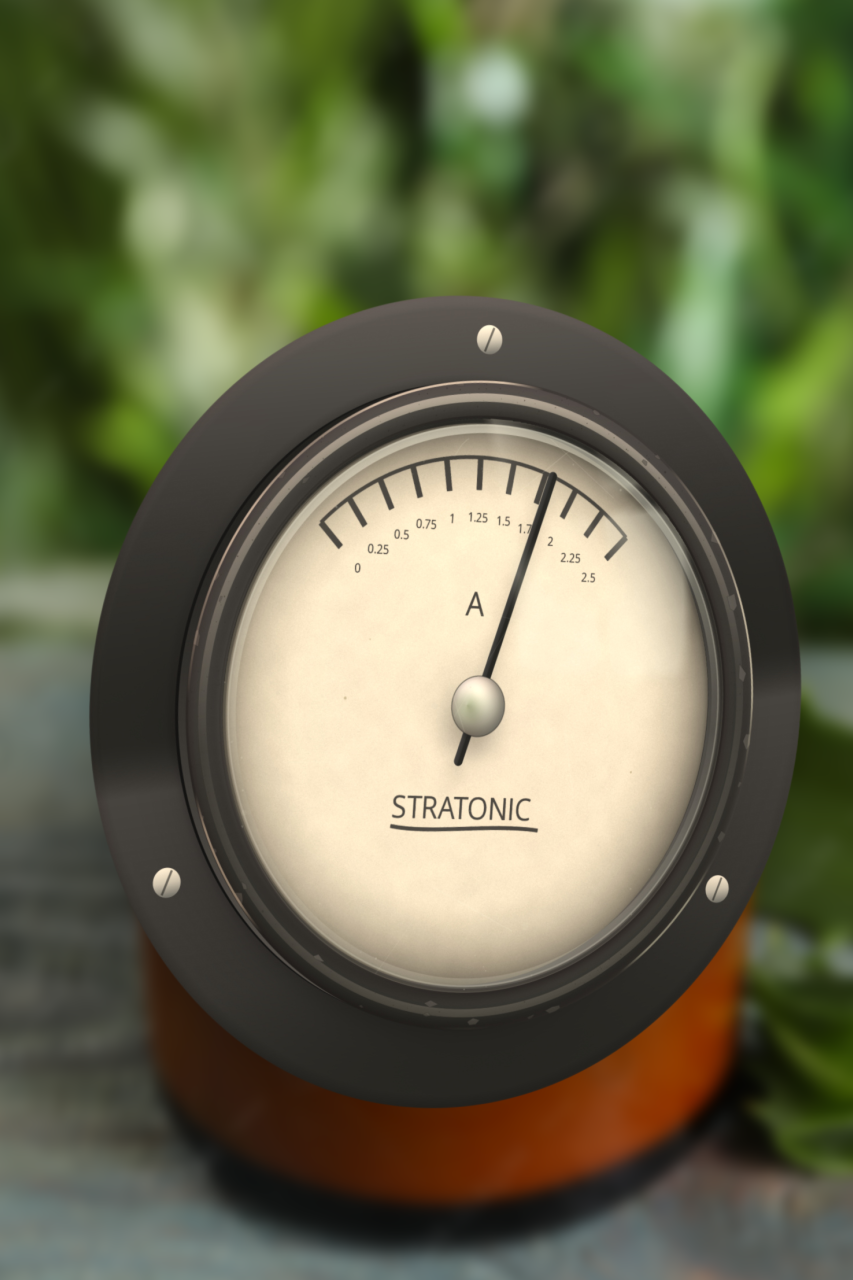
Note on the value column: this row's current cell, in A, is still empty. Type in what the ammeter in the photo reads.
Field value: 1.75 A
